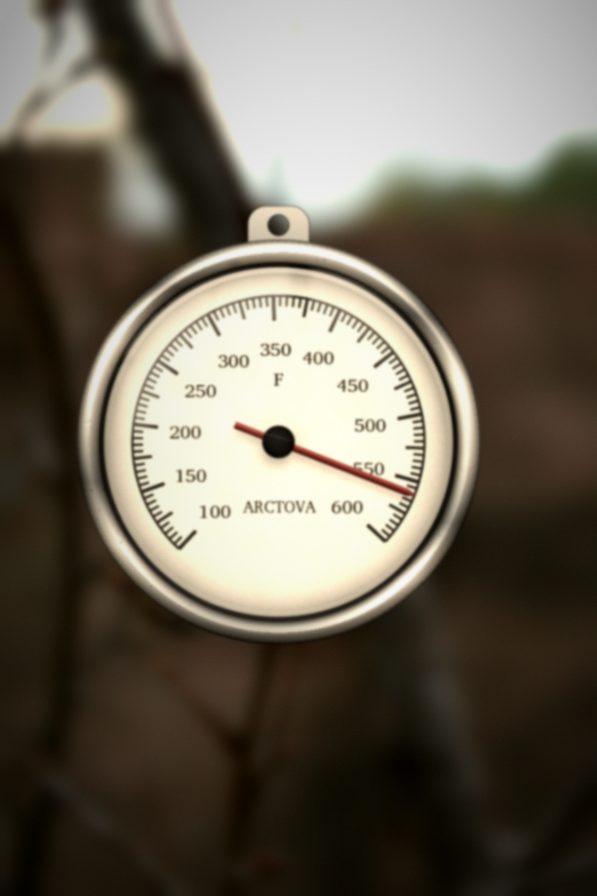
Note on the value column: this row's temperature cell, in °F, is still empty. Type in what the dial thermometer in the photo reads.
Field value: 560 °F
